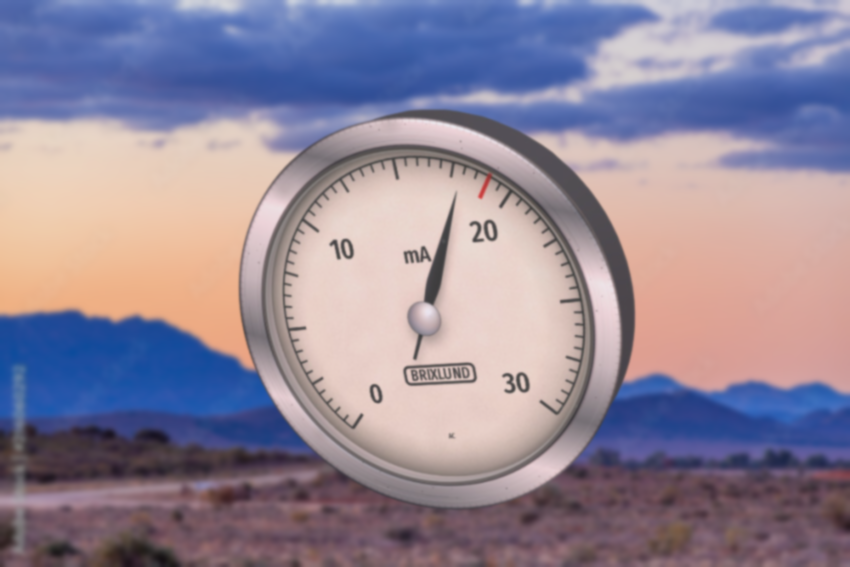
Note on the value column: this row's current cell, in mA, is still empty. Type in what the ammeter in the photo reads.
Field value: 18 mA
